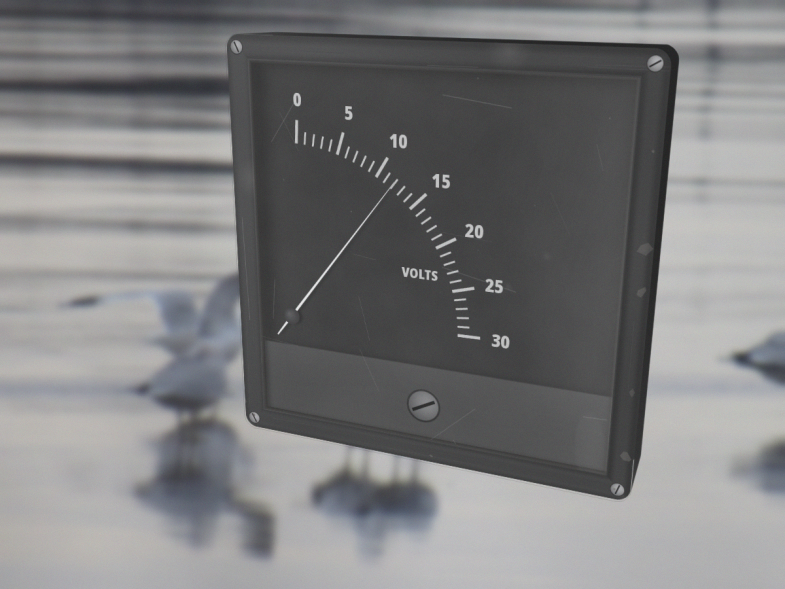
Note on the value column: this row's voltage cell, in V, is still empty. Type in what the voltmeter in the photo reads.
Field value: 12 V
